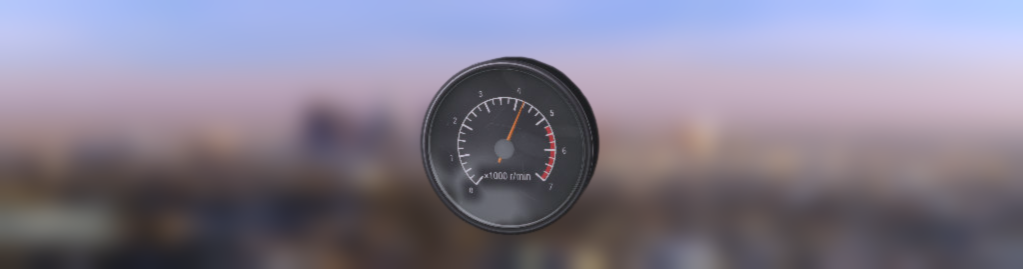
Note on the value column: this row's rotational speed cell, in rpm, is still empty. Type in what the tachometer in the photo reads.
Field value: 4250 rpm
